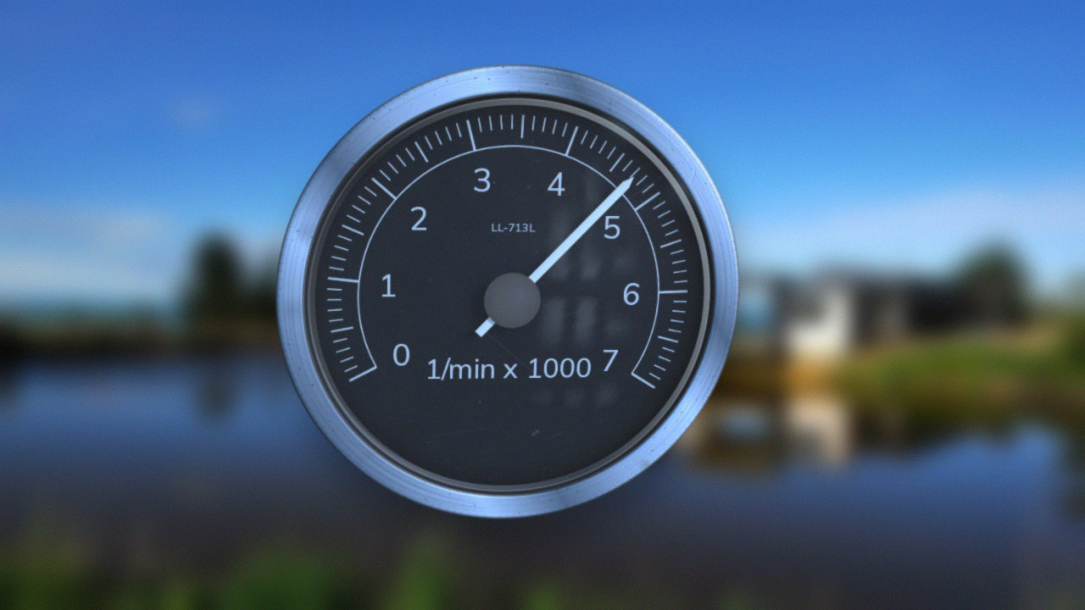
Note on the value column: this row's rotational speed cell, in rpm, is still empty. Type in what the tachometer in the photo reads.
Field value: 4700 rpm
